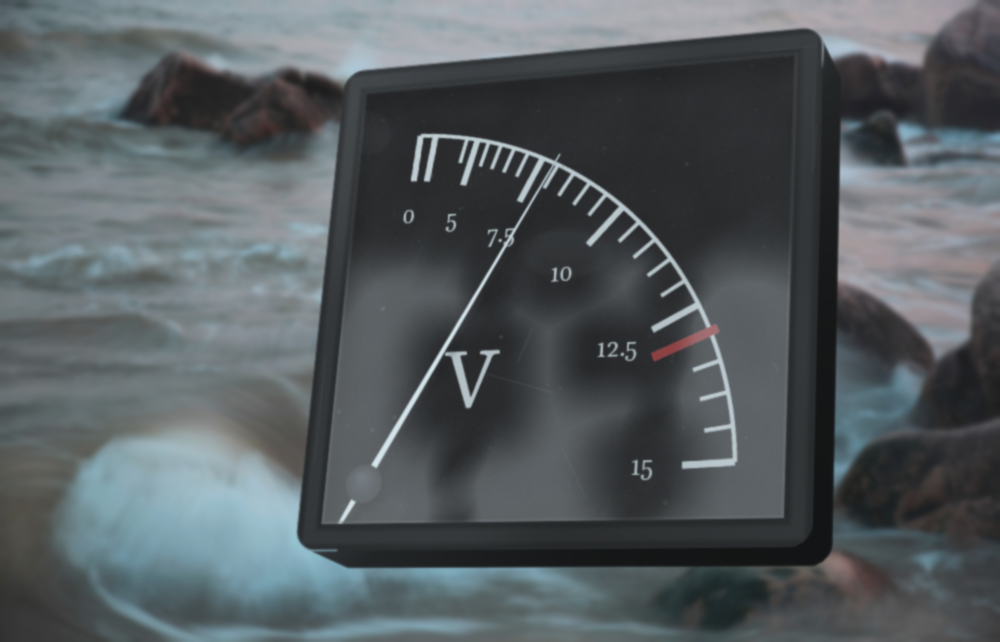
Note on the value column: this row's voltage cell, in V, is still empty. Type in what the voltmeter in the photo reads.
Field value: 8 V
